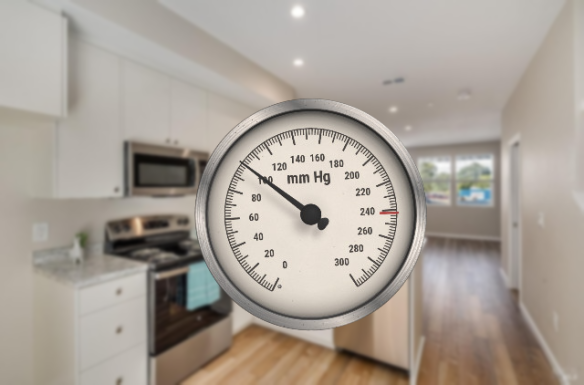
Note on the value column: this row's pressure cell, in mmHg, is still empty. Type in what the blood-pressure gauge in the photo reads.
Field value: 100 mmHg
